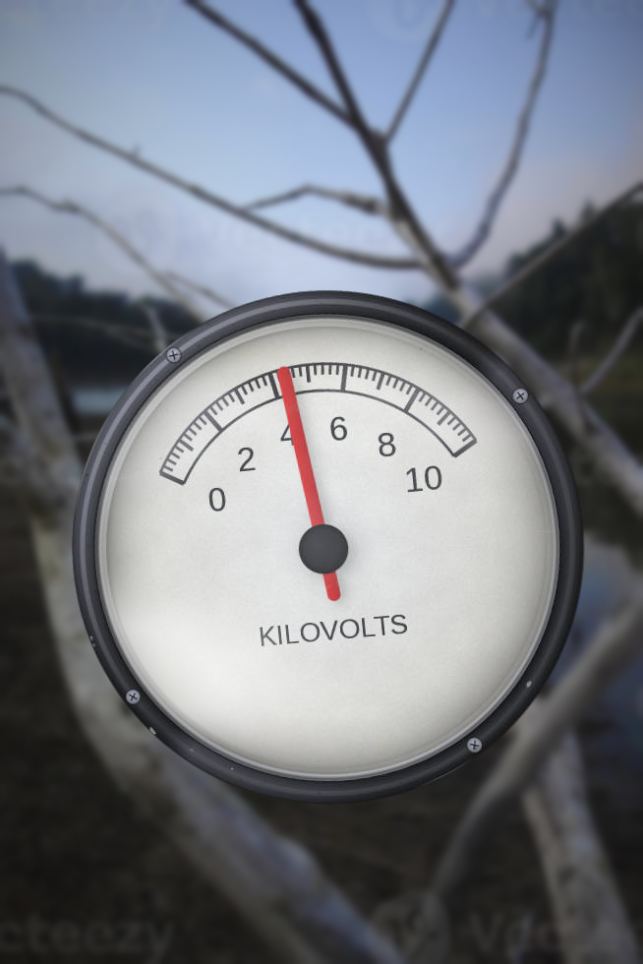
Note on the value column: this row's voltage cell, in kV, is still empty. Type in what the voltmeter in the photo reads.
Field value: 4.4 kV
